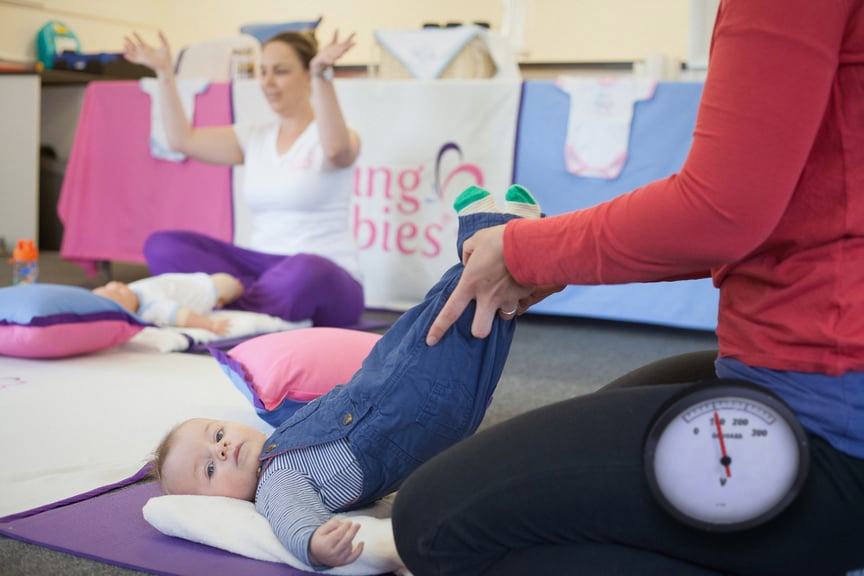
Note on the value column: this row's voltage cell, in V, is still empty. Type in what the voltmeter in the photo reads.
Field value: 100 V
